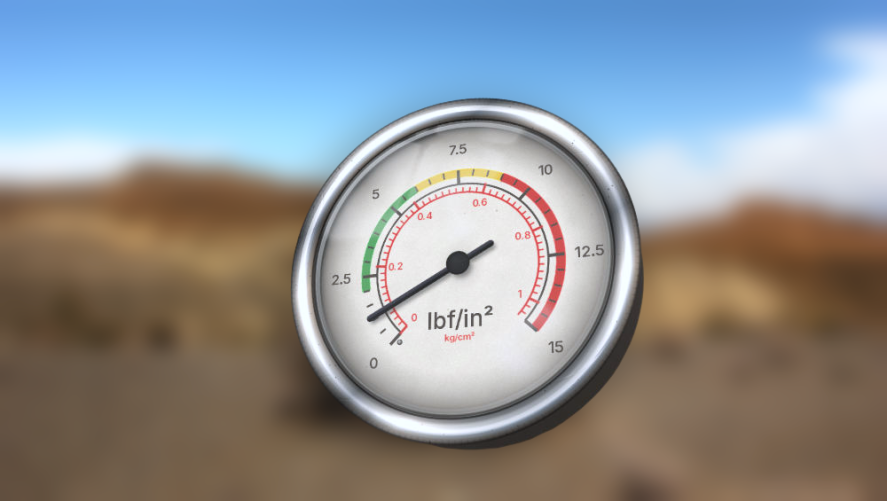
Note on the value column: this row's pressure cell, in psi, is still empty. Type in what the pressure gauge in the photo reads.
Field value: 1 psi
